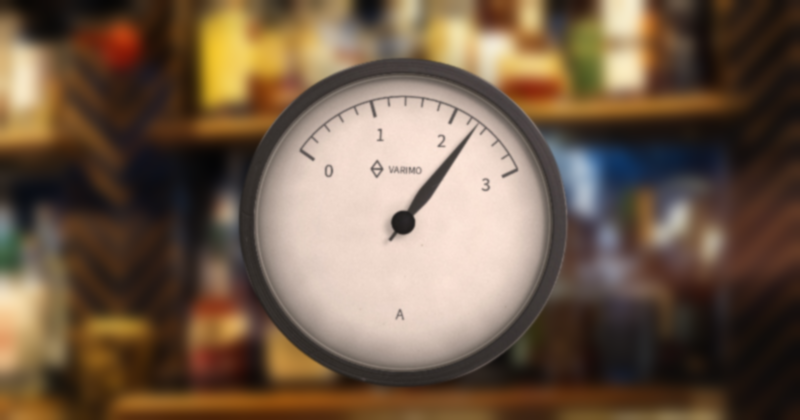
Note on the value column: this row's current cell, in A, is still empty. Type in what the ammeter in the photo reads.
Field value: 2.3 A
